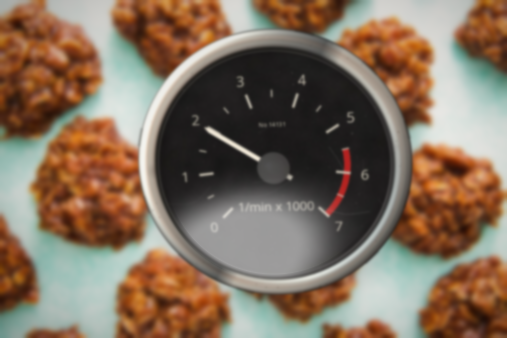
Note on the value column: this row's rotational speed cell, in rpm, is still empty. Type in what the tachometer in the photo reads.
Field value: 2000 rpm
